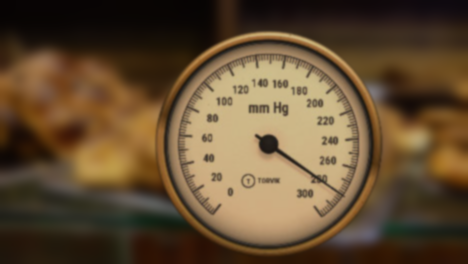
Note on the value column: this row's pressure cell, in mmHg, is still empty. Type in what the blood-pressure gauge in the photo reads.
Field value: 280 mmHg
